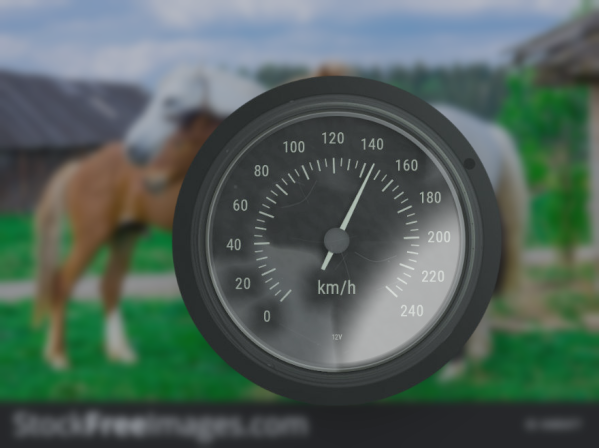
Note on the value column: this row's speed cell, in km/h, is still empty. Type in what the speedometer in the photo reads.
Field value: 145 km/h
